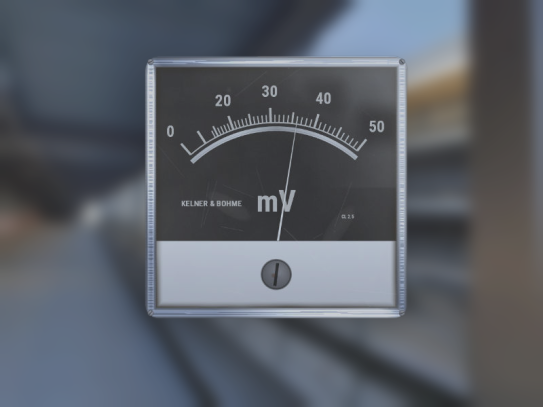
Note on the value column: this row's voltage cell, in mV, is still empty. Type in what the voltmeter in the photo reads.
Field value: 36 mV
